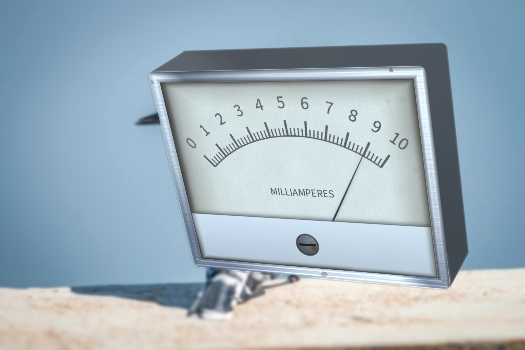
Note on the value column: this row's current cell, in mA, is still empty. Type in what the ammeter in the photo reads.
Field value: 9 mA
